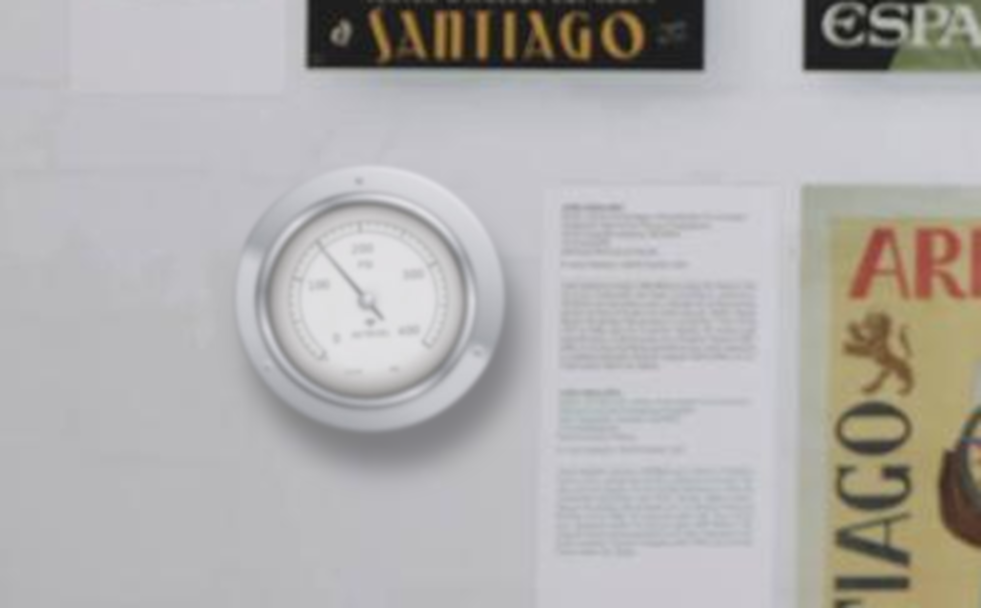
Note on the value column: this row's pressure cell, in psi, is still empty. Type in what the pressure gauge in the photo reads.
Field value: 150 psi
